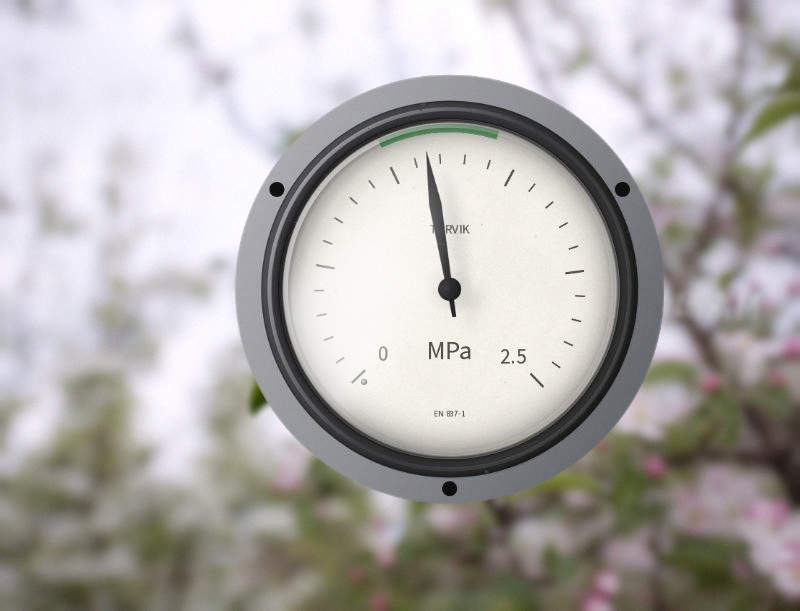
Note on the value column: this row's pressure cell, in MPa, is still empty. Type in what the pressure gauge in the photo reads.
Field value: 1.15 MPa
